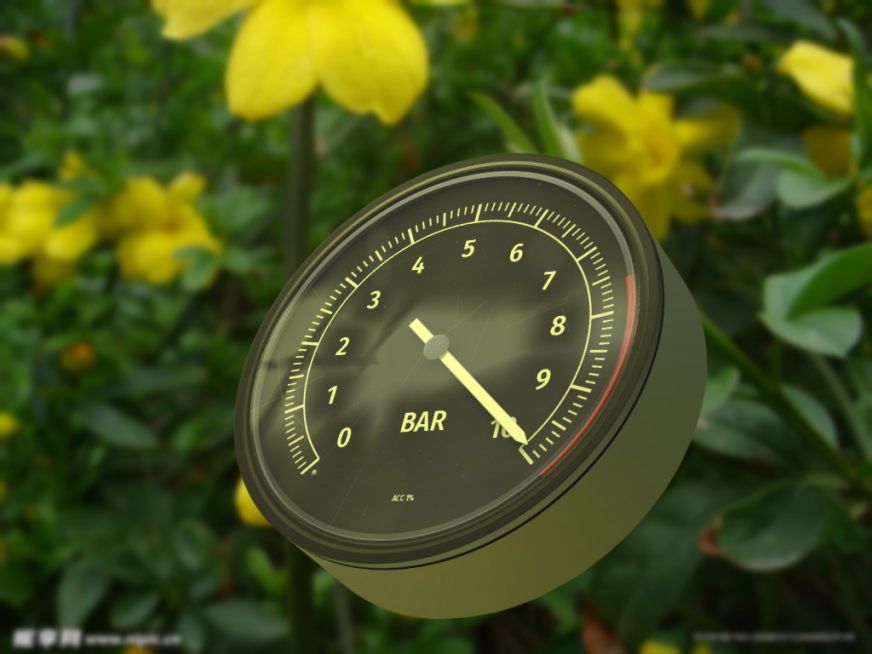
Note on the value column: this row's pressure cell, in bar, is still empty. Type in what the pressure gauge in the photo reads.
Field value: 9.9 bar
